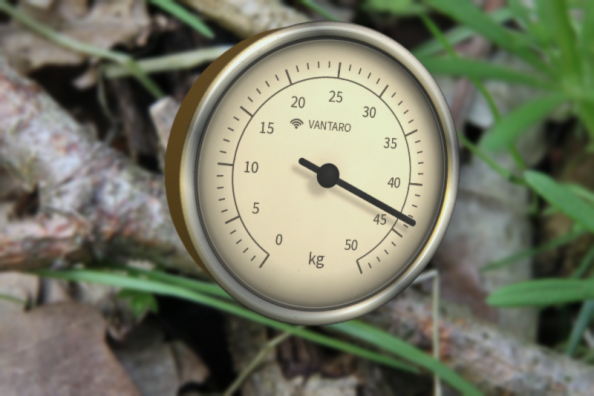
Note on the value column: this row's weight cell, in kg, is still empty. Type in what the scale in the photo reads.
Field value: 43.5 kg
